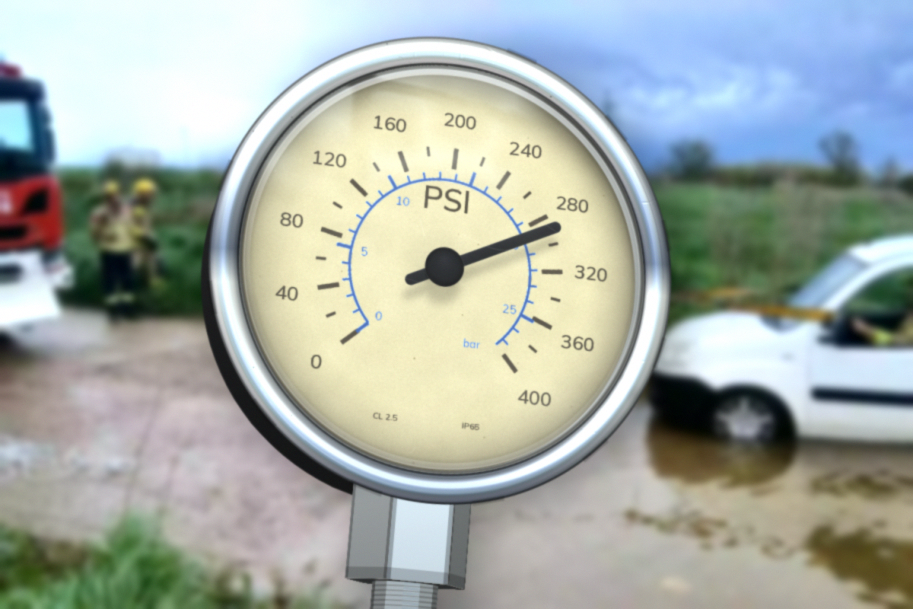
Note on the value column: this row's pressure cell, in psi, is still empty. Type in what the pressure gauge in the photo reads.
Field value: 290 psi
